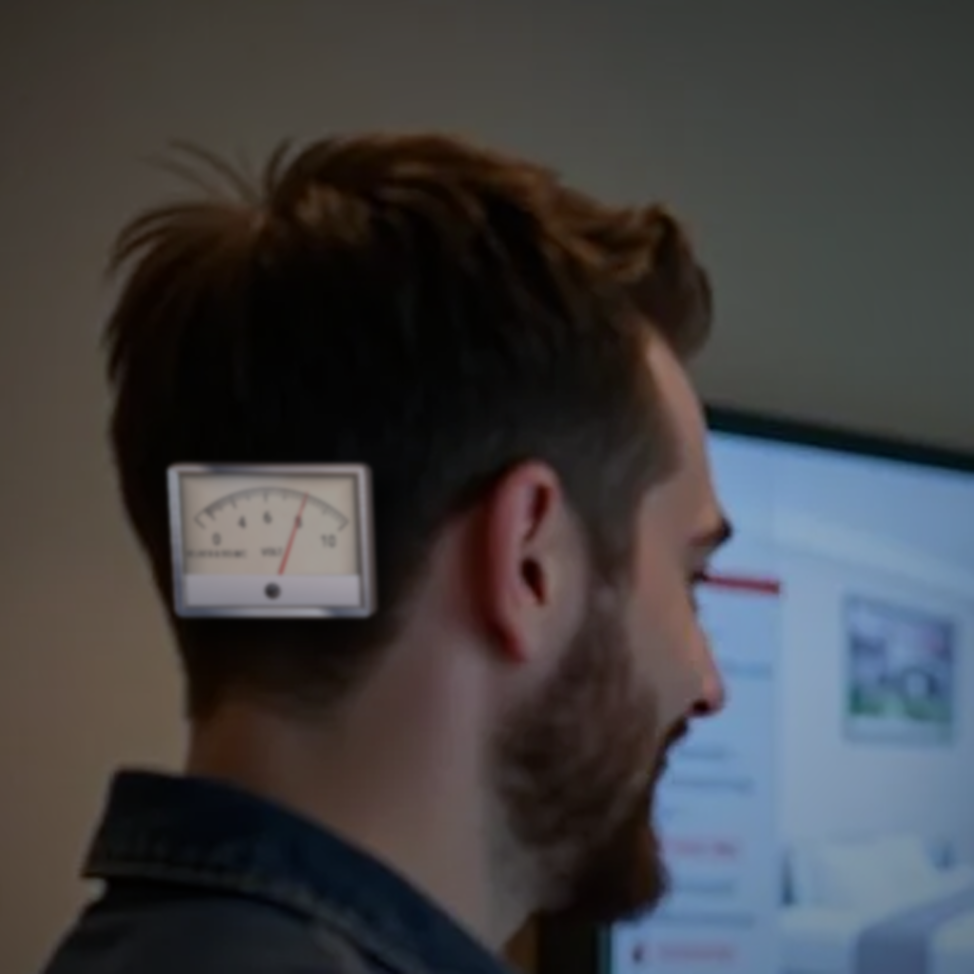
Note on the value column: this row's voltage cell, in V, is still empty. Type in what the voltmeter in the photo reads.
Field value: 8 V
